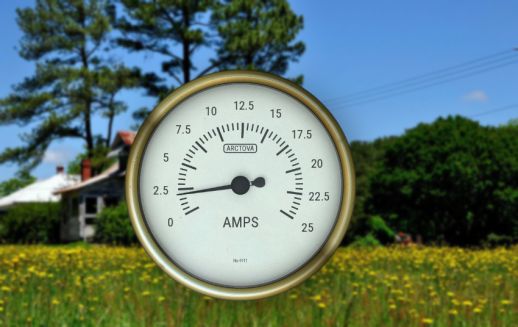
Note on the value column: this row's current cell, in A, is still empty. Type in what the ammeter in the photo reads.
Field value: 2 A
